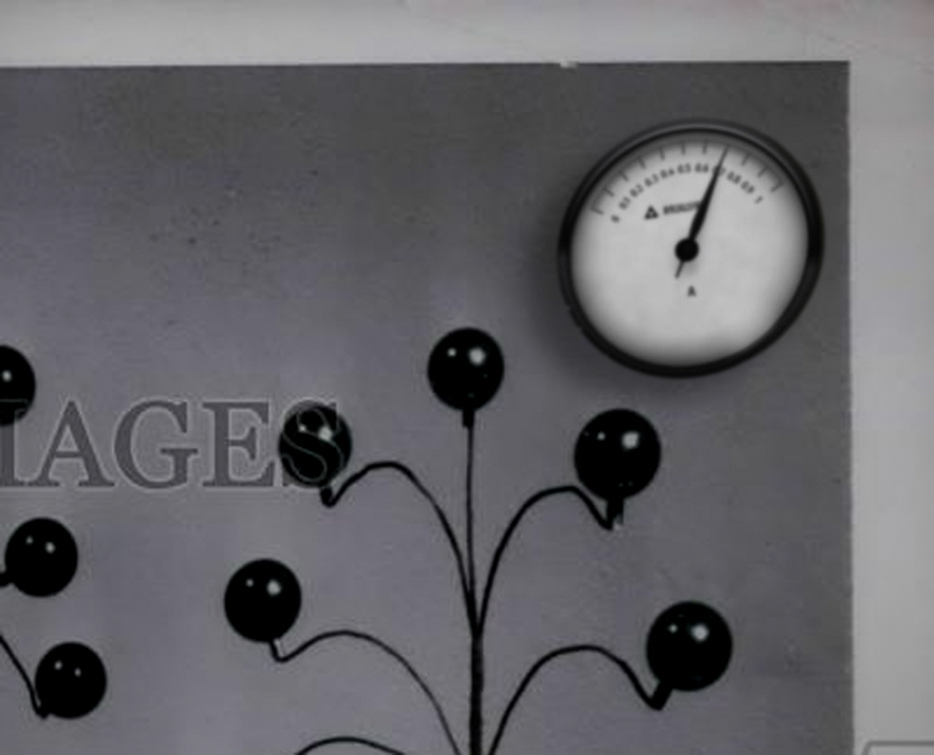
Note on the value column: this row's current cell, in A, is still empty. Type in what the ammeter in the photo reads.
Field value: 0.7 A
